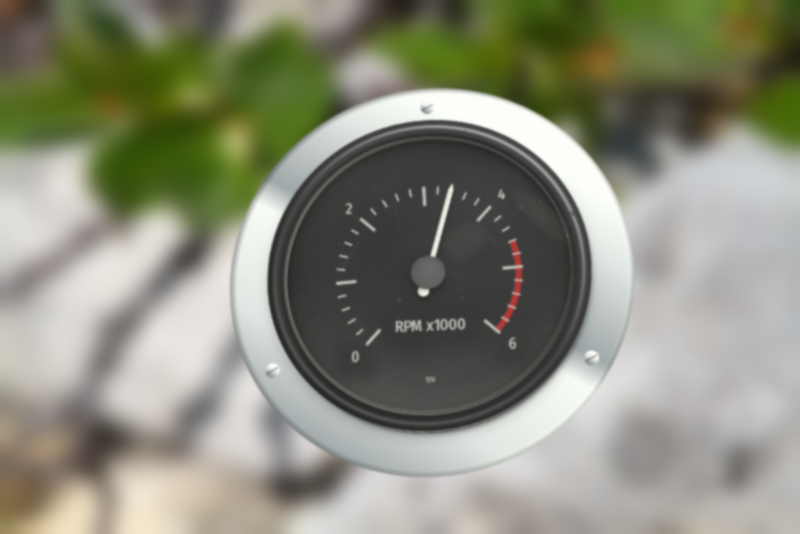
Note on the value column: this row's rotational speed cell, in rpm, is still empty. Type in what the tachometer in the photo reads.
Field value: 3400 rpm
